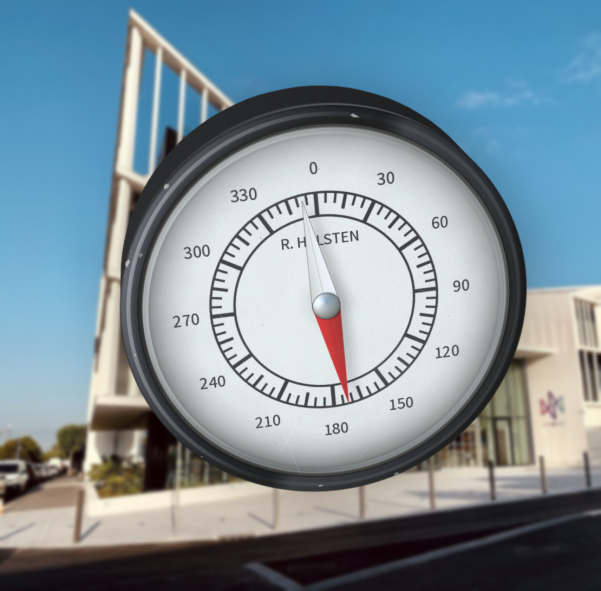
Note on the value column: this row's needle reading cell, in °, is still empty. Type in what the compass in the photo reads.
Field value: 172.5 °
